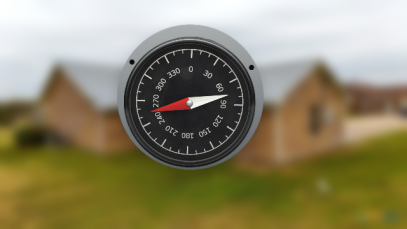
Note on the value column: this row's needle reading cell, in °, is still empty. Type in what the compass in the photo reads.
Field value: 255 °
